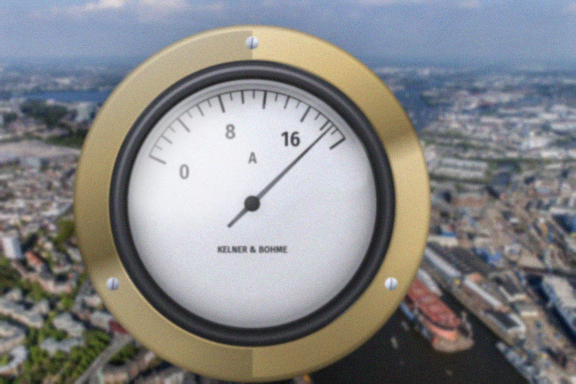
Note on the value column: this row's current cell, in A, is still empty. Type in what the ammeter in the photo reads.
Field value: 18.5 A
